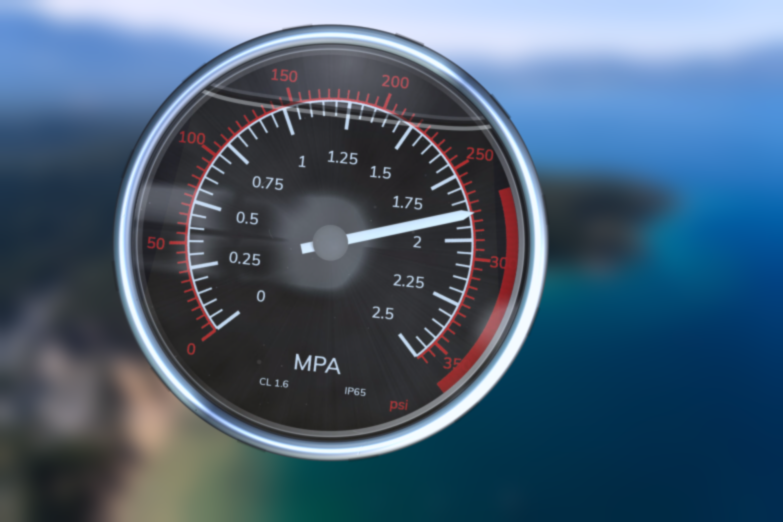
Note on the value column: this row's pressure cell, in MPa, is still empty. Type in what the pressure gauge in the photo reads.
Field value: 1.9 MPa
